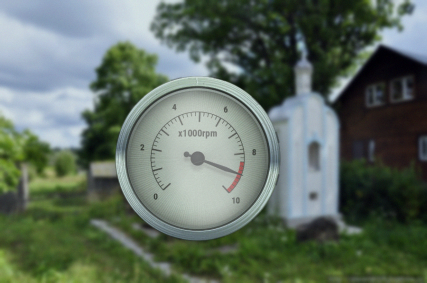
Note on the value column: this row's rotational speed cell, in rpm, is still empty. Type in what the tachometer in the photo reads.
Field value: 9000 rpm
